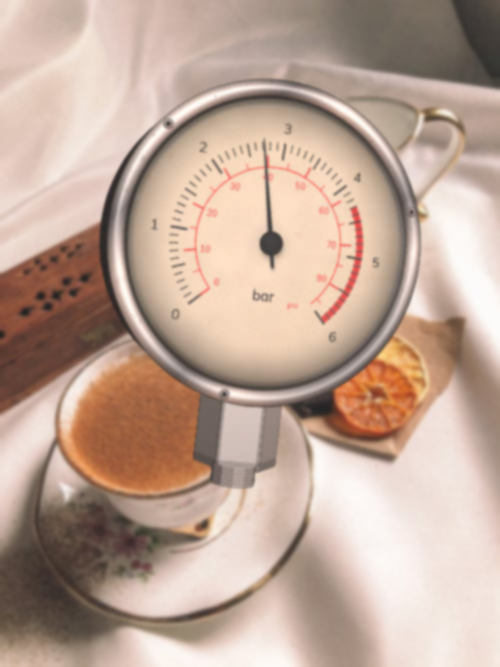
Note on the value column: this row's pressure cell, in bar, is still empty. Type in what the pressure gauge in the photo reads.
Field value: 2.7 bar
